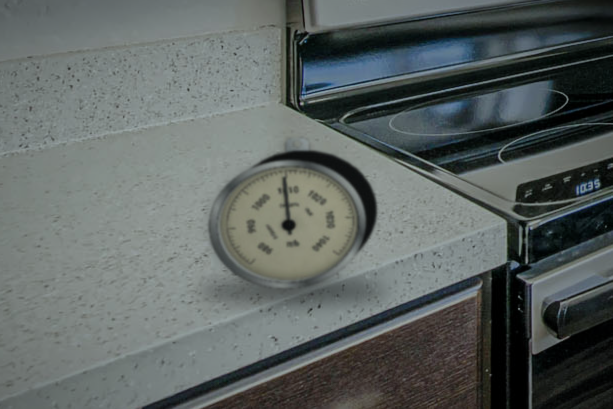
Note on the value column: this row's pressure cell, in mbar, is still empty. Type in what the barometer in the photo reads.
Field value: 1010 mbar
